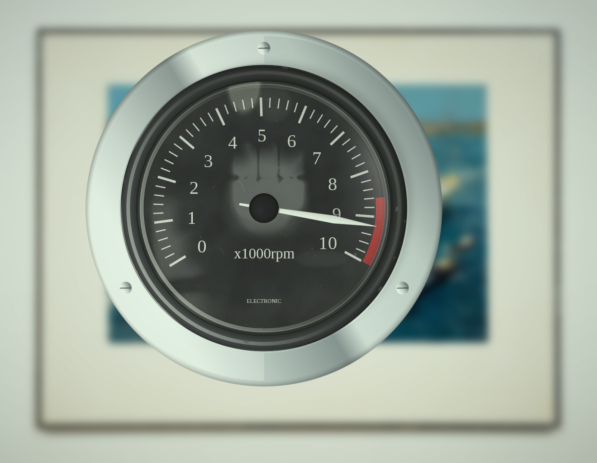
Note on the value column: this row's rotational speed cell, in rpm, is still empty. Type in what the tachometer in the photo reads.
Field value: 9200 rpm
